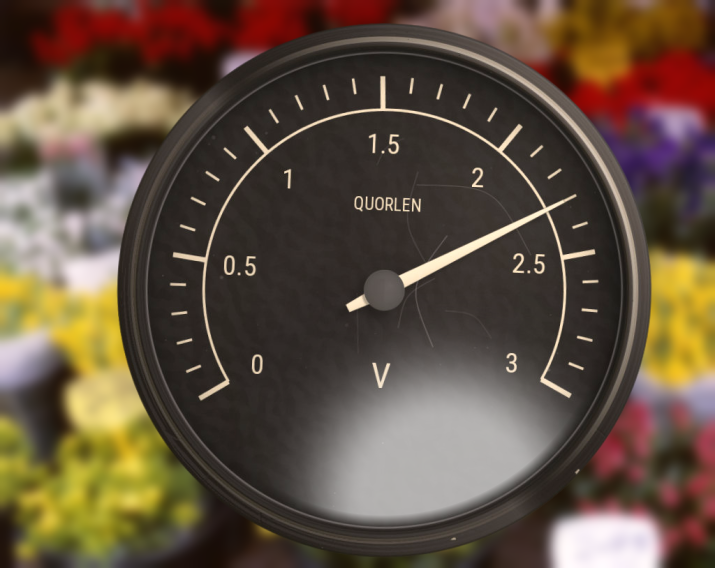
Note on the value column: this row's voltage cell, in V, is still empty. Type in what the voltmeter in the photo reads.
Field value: 2.3 V
